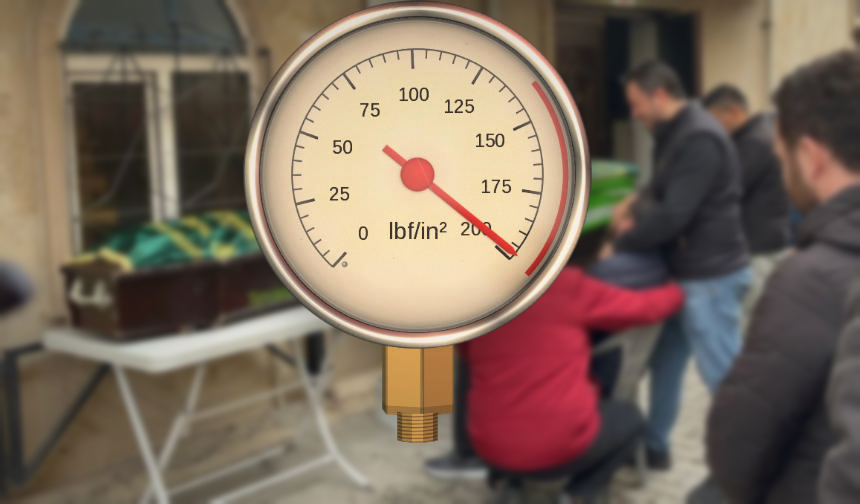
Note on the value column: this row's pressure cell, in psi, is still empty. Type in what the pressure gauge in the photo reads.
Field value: 197.5 psi
